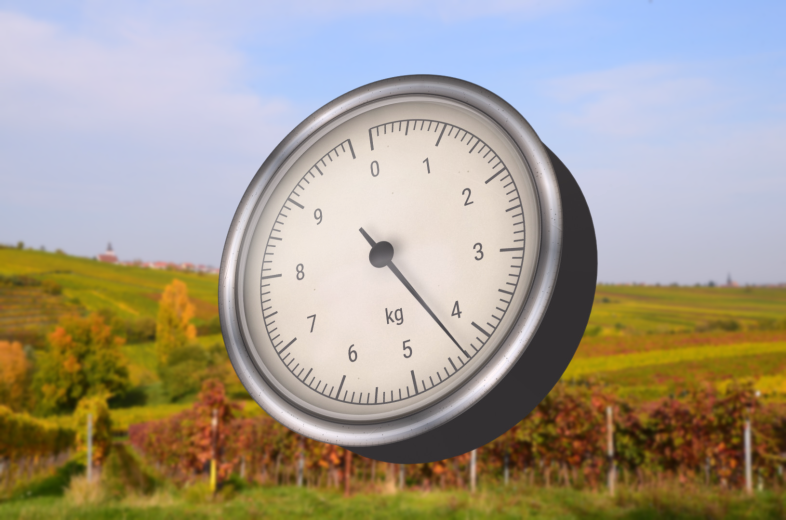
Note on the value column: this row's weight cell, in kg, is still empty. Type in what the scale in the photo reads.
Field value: 4.3 kg
